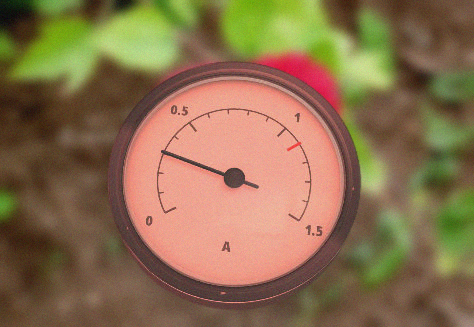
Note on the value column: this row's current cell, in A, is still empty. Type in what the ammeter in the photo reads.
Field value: 0.3 A
